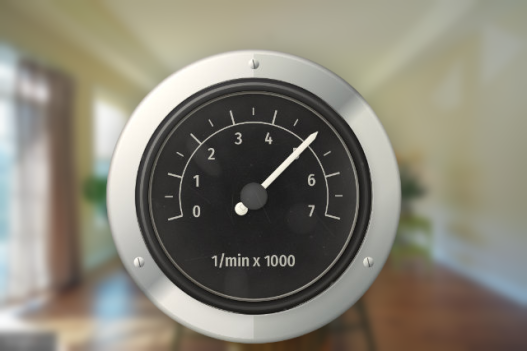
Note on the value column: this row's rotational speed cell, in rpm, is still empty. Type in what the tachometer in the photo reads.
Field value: 5000 rpm
